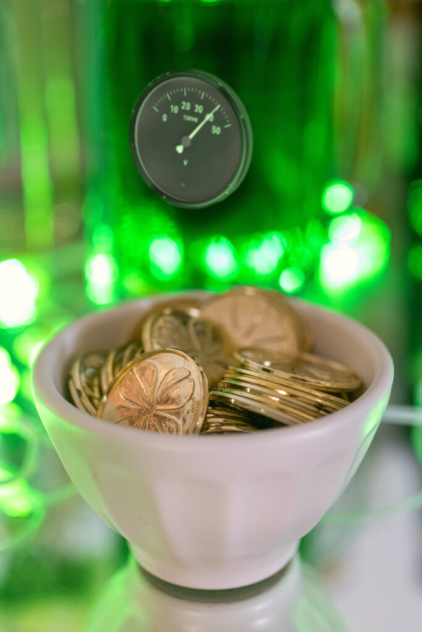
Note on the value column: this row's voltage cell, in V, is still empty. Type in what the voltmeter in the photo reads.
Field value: 40 V
